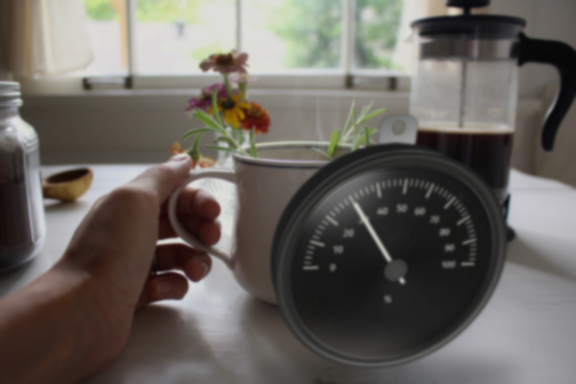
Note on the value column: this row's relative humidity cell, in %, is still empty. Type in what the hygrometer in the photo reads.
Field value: 30 %
